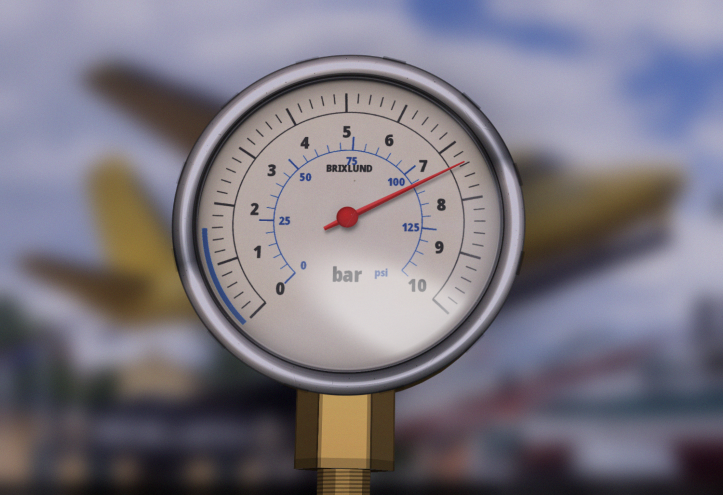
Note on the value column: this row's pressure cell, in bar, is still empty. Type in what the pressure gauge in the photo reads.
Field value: 7.4 bar
